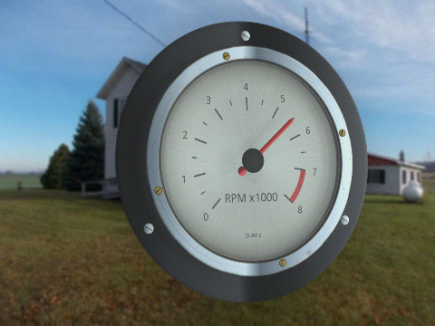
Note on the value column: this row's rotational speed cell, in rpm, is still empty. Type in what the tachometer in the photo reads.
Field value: 5500 rpm
